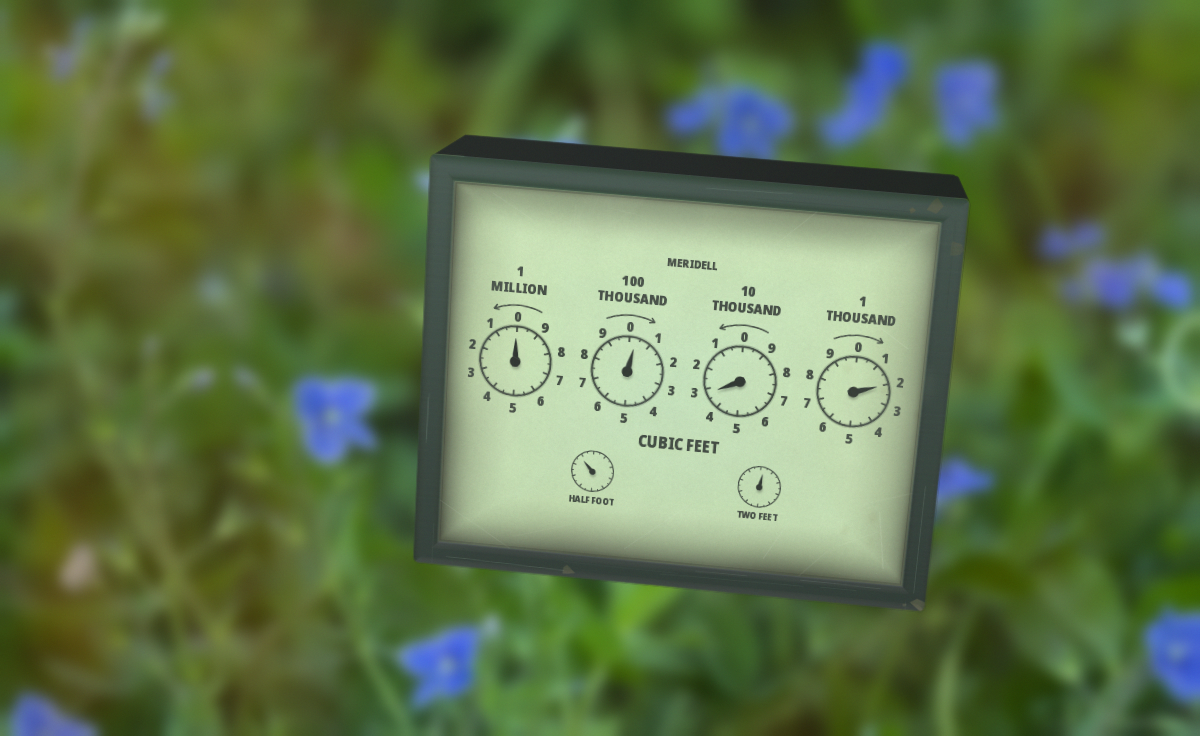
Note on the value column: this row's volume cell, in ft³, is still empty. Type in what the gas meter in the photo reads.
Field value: 3200 ft³
